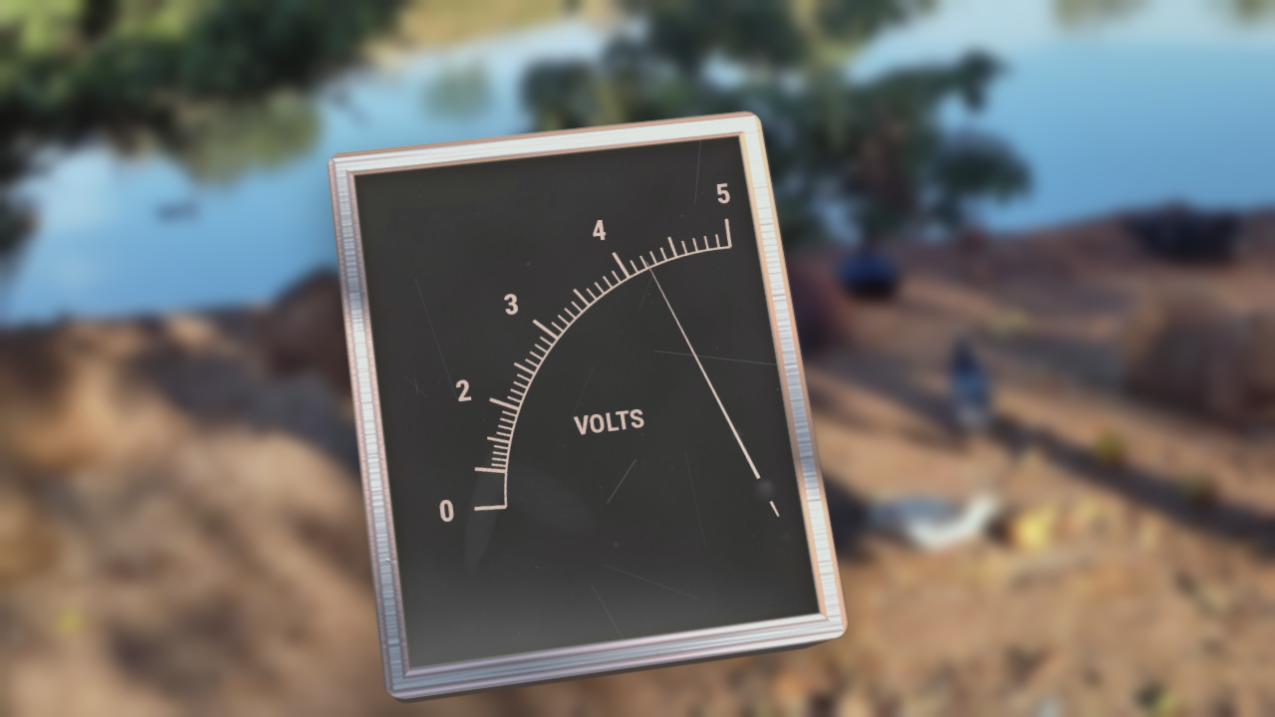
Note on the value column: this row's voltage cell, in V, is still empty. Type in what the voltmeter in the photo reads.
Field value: 4.2 V
